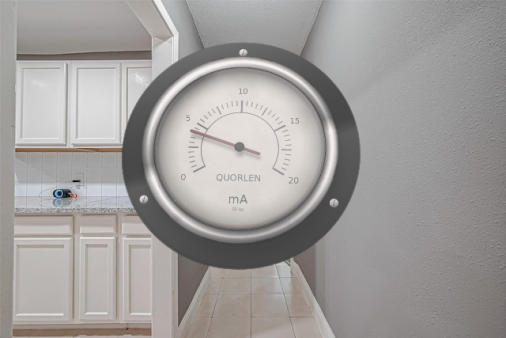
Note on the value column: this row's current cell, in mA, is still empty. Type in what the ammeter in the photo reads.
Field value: 4 mA
